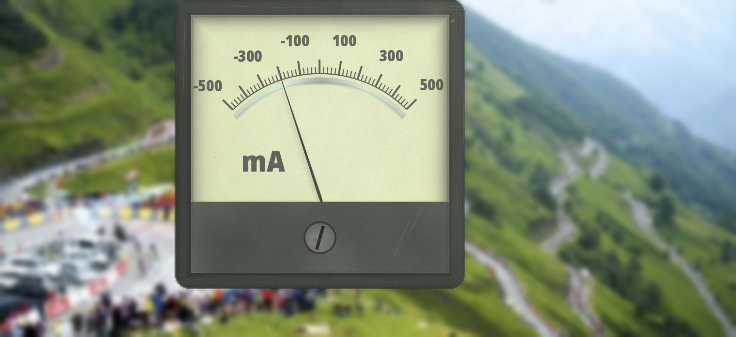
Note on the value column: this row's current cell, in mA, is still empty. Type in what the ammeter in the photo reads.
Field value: -200 mA
